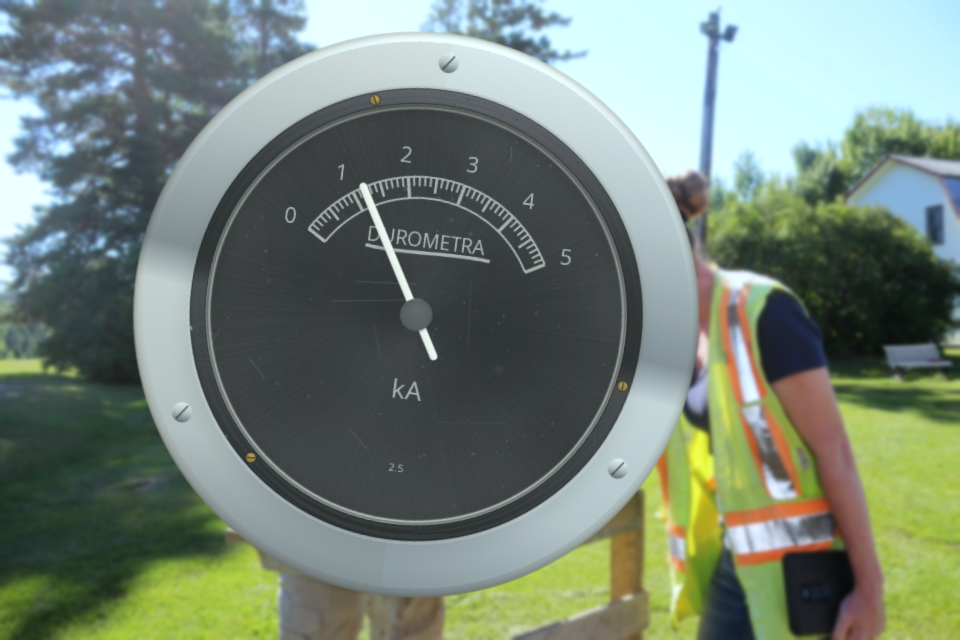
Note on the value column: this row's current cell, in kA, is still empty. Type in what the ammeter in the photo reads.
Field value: 1.2 kA
